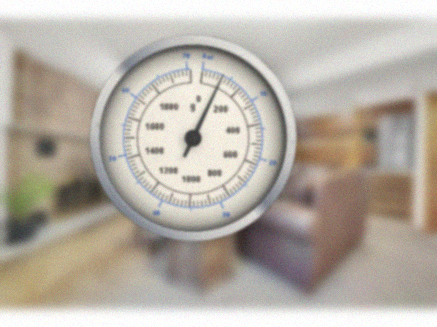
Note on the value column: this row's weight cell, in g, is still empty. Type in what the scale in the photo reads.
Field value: 100 g
